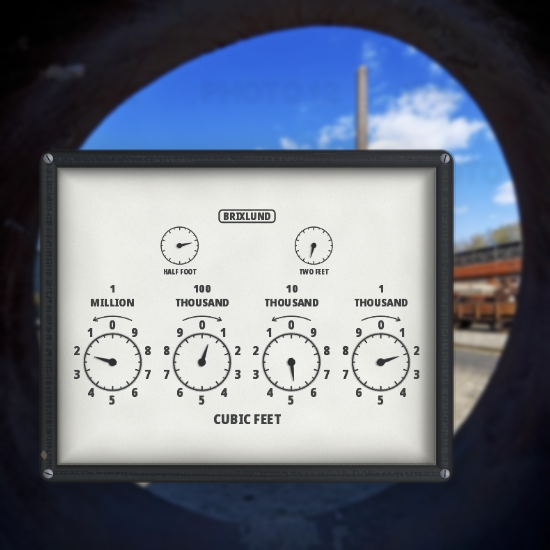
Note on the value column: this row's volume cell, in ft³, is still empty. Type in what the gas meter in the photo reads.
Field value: 205200 ft³
